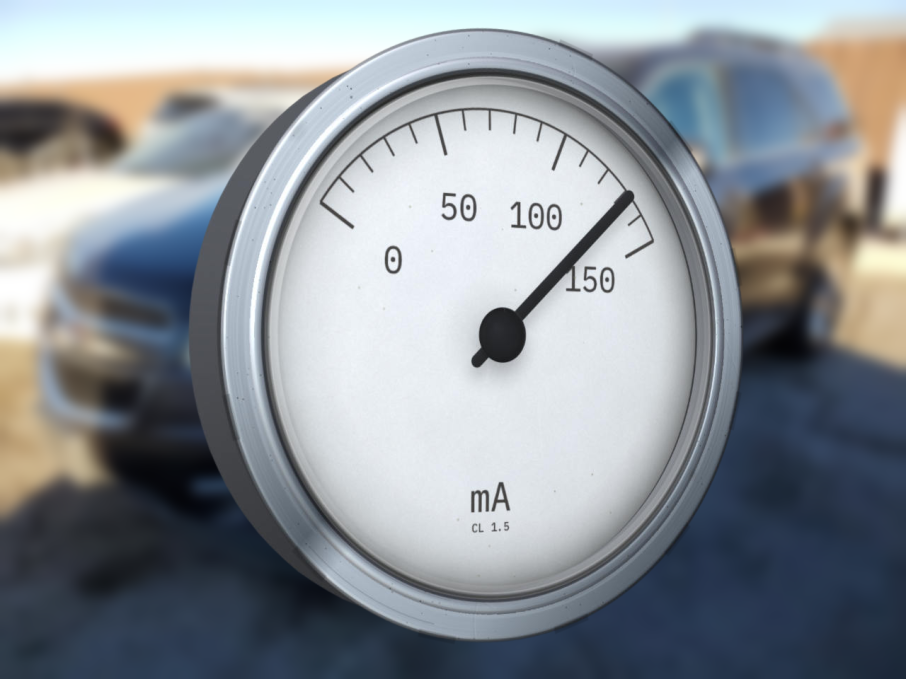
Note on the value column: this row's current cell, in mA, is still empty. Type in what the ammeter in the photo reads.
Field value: 130 mA
